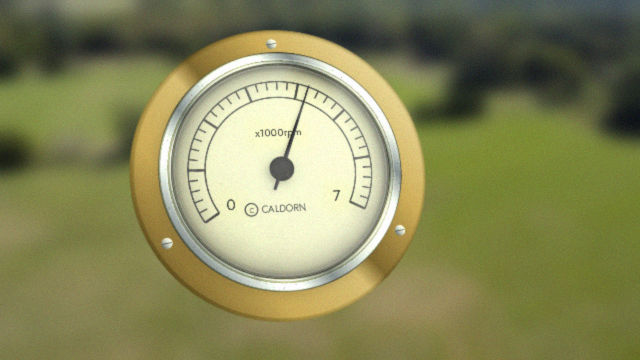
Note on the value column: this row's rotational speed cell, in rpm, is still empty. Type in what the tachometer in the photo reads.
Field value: 4200 rpm
